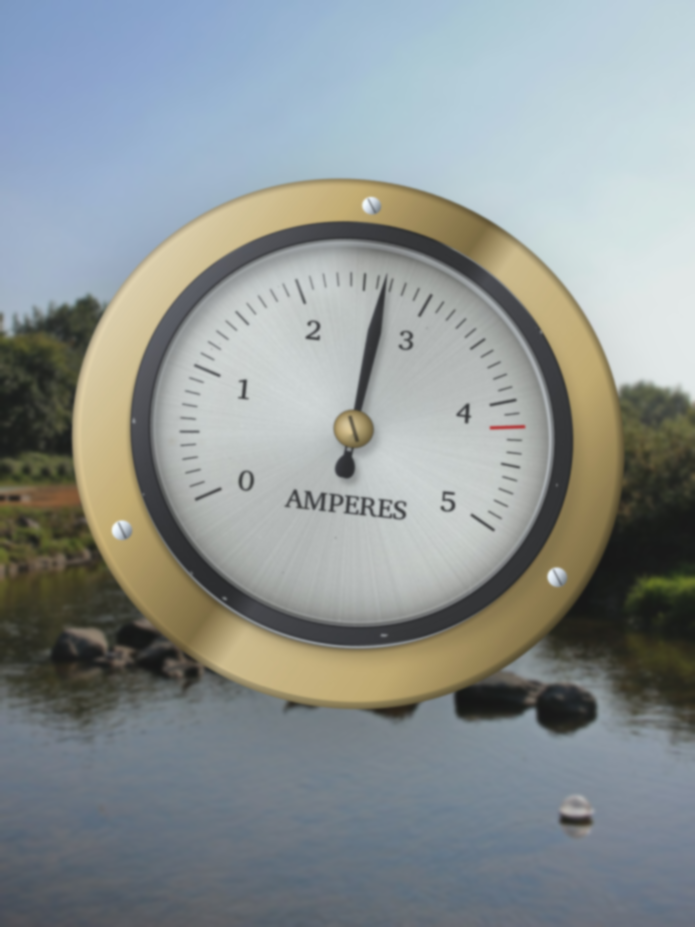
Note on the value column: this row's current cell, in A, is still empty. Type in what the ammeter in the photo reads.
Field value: 2.65 A
